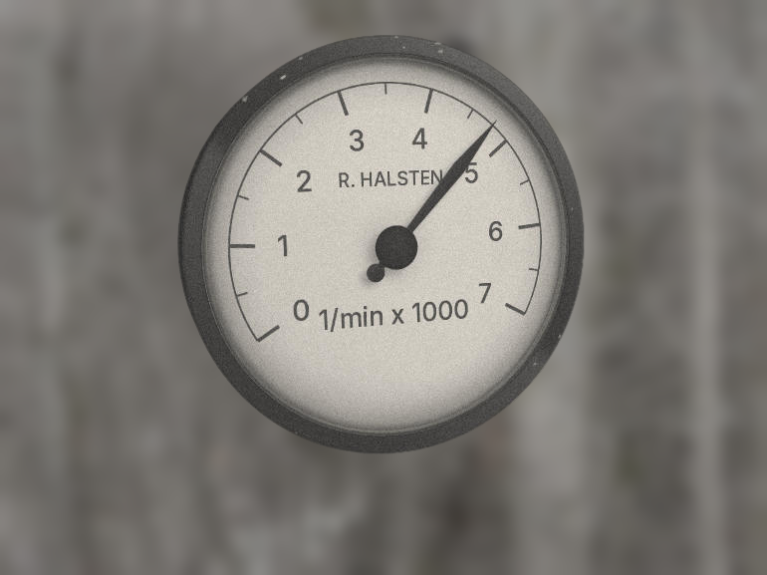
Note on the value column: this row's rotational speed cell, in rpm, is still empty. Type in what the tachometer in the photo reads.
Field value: 4750 rpm
